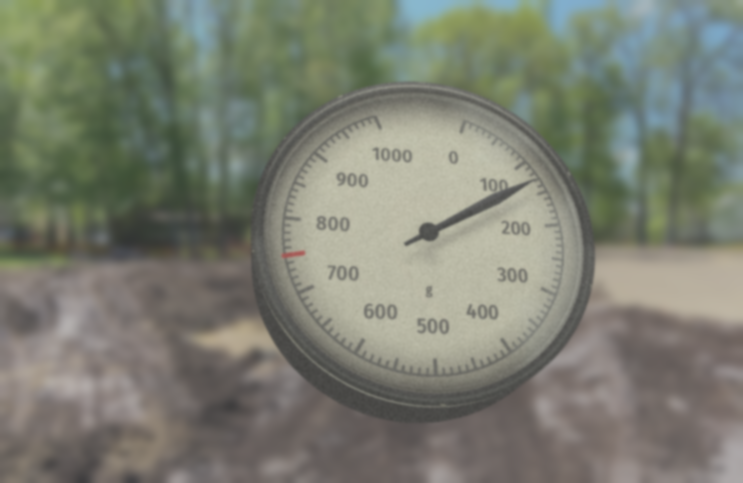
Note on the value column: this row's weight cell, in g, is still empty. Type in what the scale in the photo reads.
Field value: 130 g
